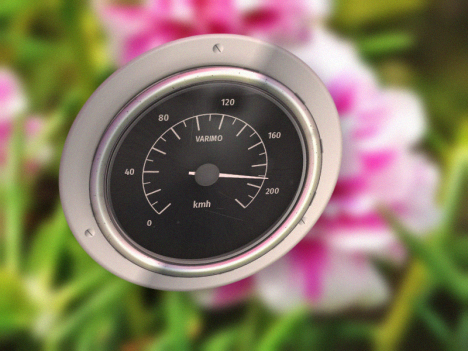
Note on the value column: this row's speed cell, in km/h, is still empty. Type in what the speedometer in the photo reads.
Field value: 190 km/h
